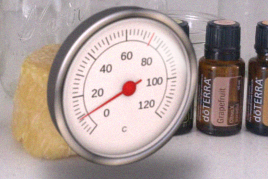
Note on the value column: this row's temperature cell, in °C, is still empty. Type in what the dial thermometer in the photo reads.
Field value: 10 °C
